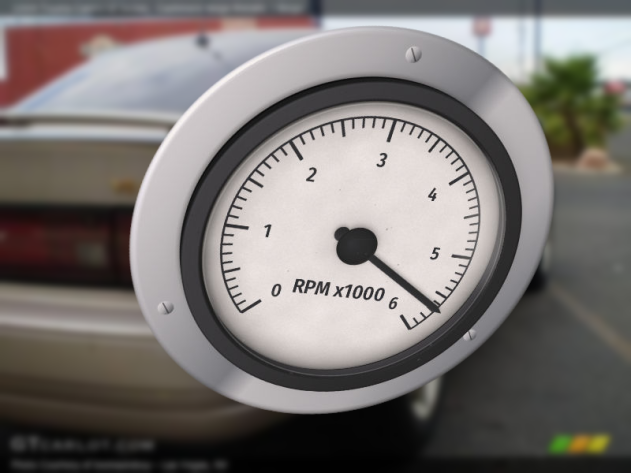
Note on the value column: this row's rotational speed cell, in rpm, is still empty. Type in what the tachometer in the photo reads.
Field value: 5650 rpm
